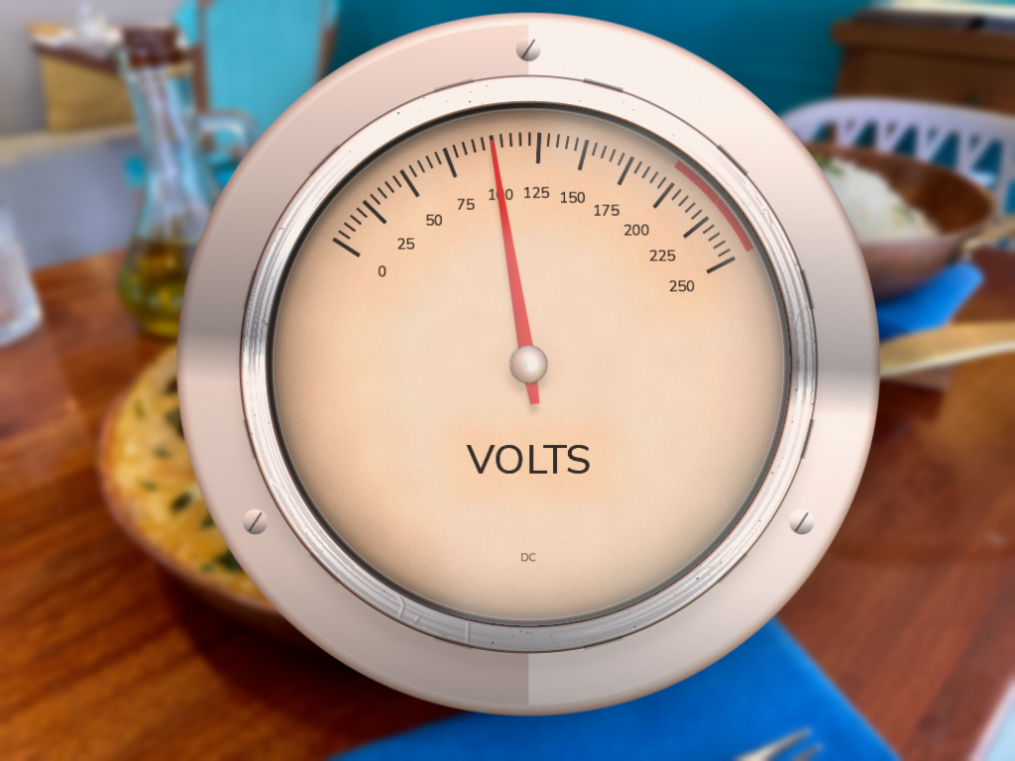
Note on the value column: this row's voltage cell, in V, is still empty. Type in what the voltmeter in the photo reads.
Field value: 100 V
